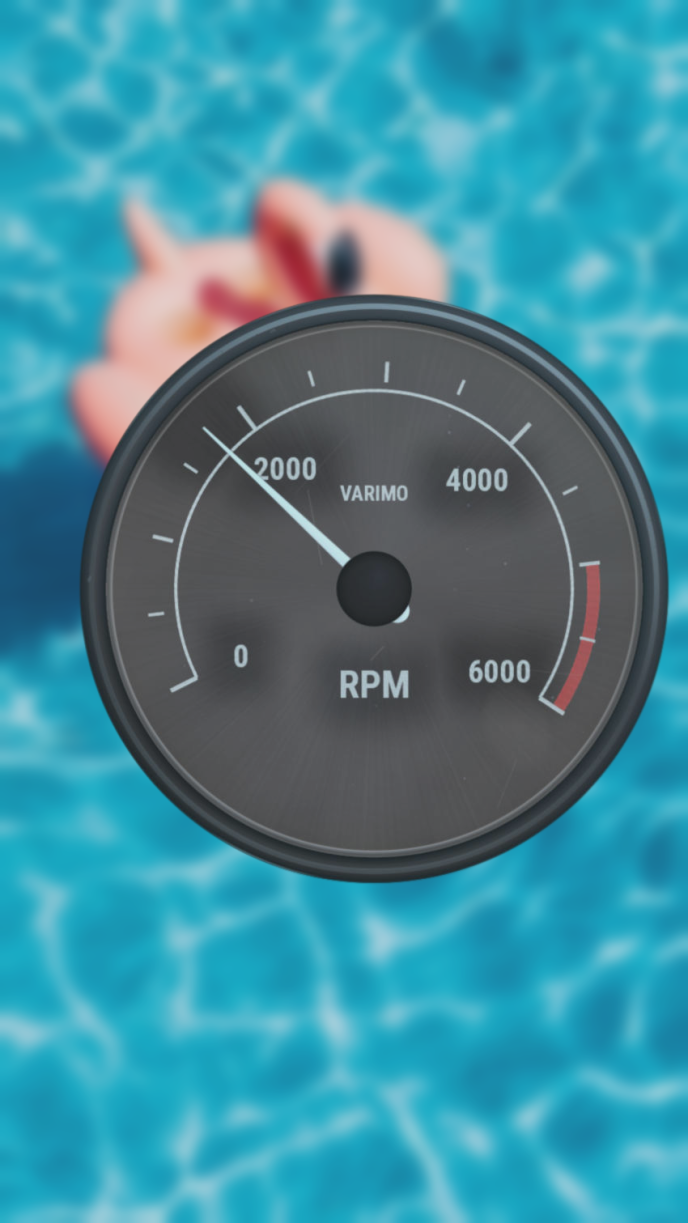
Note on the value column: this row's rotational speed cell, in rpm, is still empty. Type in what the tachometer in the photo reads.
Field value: 1750 rpm
